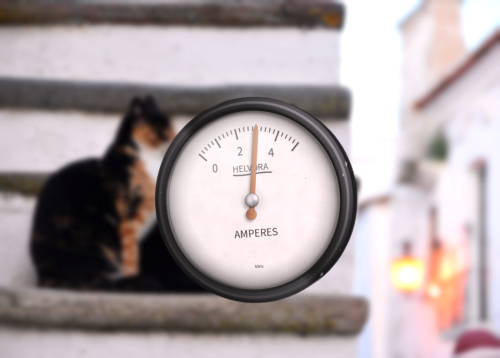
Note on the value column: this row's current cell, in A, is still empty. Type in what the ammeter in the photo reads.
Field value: 3 A
